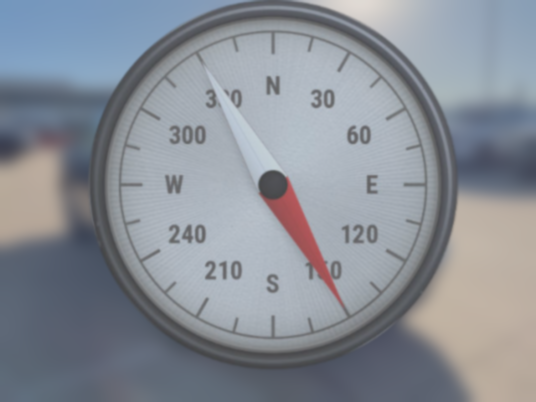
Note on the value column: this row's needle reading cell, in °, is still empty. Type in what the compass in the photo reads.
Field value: 150 °
